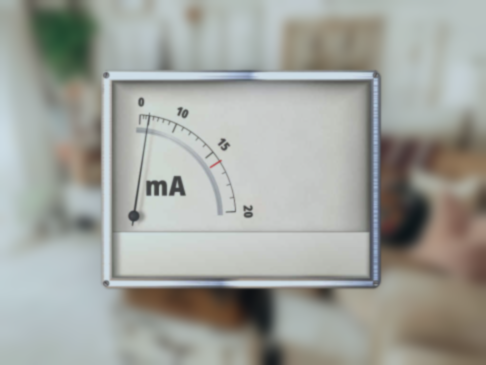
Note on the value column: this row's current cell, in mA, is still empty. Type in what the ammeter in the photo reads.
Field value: 5 mA
